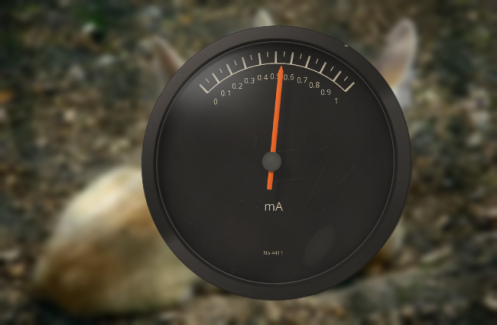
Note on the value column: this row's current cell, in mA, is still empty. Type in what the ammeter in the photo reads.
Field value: 0.55 mA
